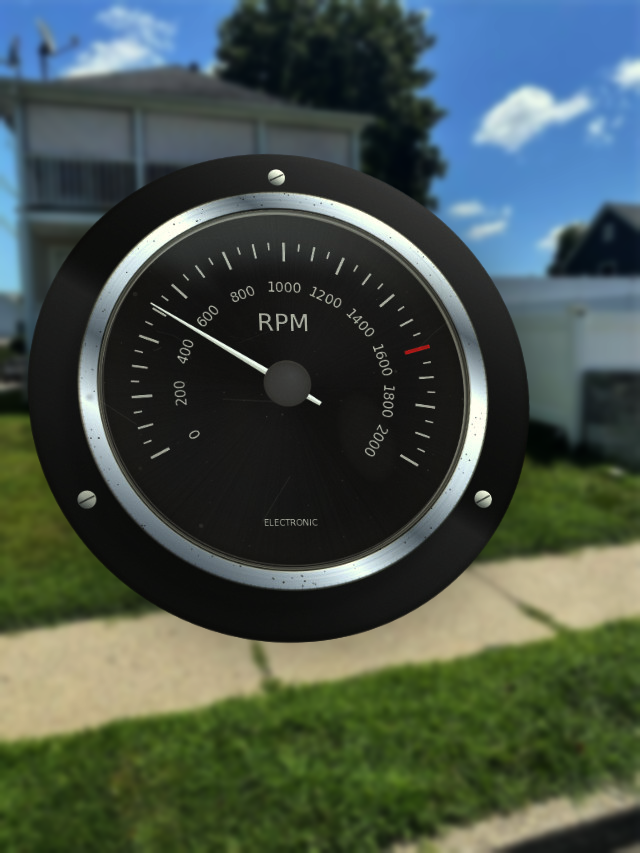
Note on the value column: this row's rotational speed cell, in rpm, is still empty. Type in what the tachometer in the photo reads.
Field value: 500 rpm
